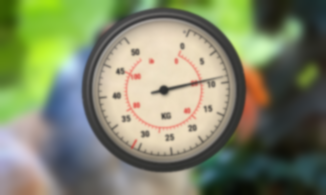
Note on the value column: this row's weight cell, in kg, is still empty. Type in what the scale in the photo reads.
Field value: 9 kg
